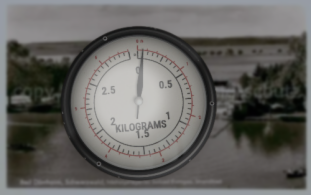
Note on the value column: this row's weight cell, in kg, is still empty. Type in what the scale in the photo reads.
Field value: 0.05 kg
